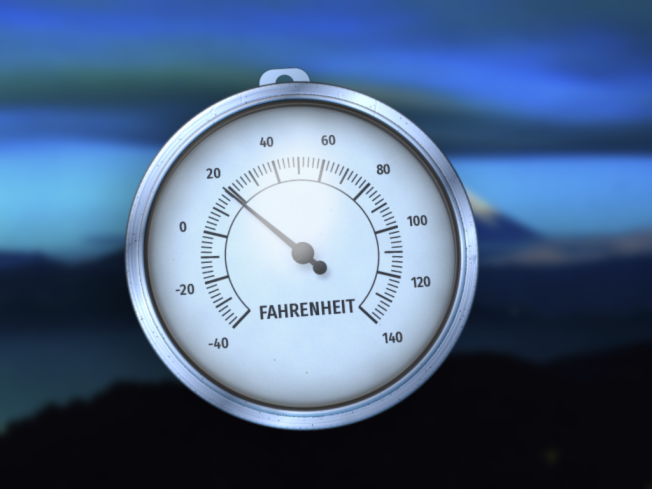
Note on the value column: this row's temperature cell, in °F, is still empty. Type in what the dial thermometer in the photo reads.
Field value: 18 °F
